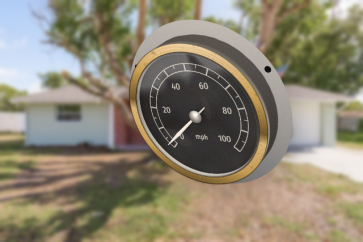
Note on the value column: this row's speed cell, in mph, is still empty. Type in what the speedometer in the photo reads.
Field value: 2.5 mph
